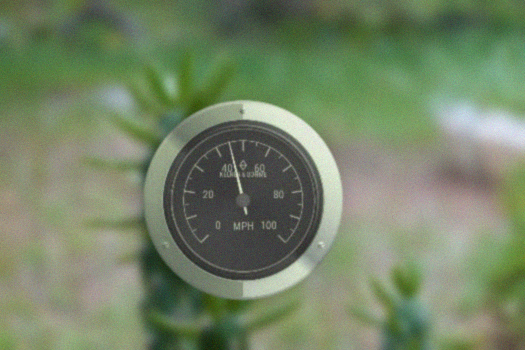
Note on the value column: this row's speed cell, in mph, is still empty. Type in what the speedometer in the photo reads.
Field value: 45 mph
